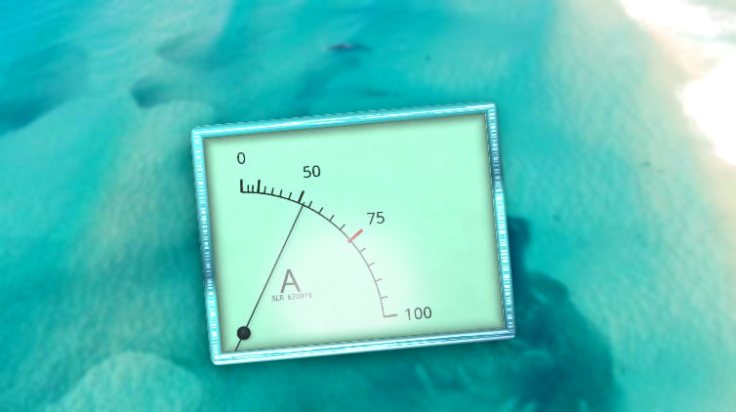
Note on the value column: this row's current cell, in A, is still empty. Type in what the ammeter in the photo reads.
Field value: 52.5 A
